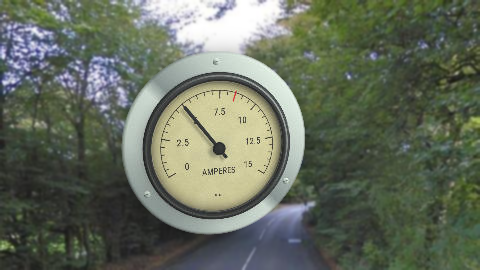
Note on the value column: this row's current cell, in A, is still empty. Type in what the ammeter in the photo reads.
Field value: 5 A
